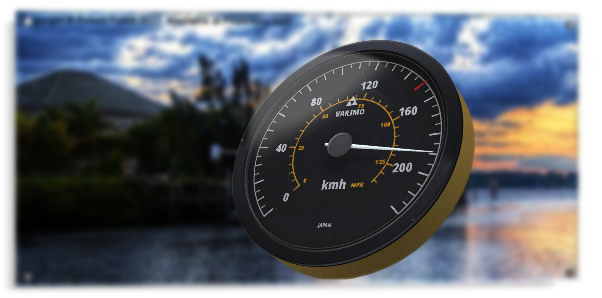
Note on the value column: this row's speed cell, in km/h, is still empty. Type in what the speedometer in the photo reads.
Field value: 190 km/h
